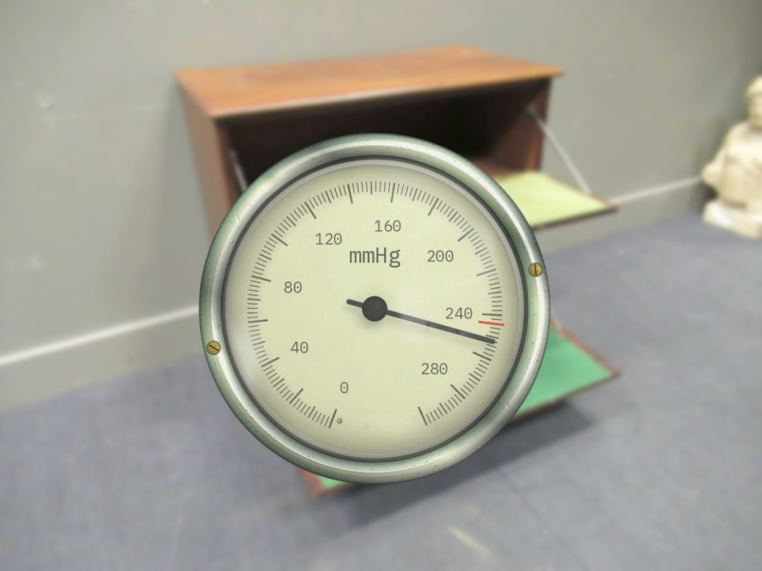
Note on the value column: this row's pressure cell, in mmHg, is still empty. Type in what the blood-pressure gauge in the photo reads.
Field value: 252 mmHg
